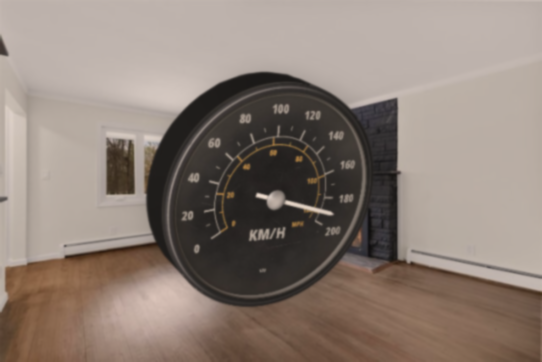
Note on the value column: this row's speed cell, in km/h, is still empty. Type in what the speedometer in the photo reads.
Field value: 190 km/h
